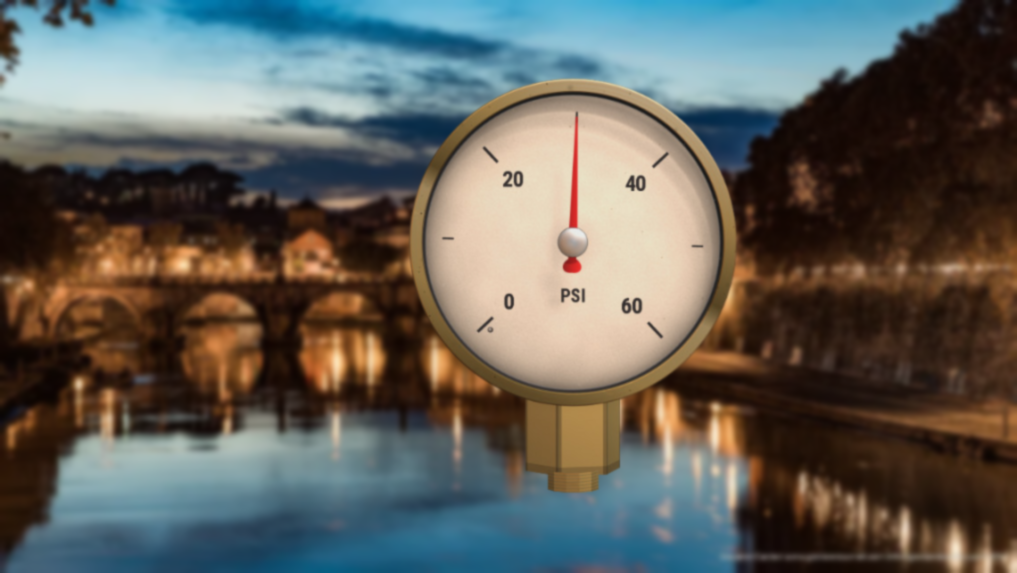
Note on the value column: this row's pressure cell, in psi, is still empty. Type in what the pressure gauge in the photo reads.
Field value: 30 psi
